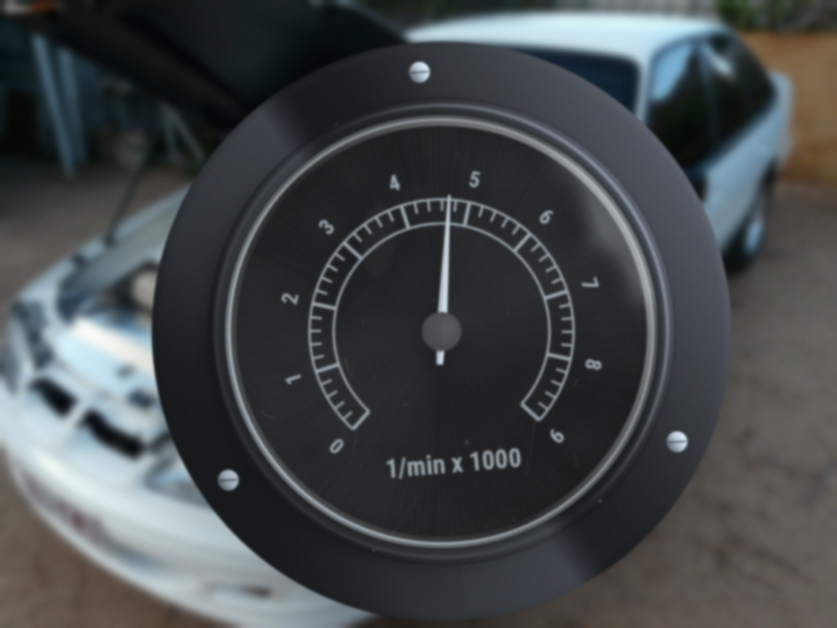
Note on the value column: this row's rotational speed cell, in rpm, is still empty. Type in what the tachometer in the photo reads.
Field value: 4700 rpm
